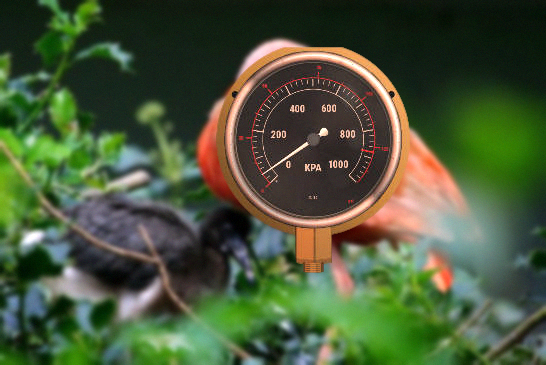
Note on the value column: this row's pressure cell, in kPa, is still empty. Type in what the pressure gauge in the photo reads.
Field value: 40 kPa
